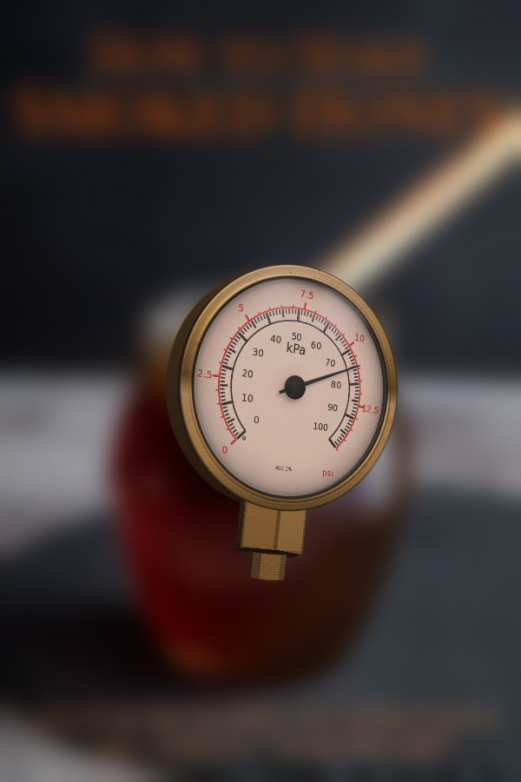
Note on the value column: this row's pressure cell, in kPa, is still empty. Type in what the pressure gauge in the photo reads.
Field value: 75 kPa
